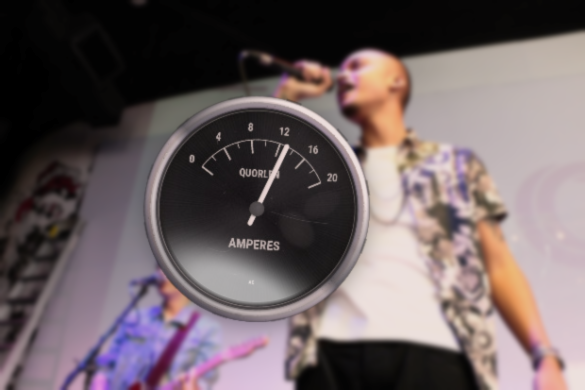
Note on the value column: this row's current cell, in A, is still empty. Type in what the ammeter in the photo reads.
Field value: 13 A
